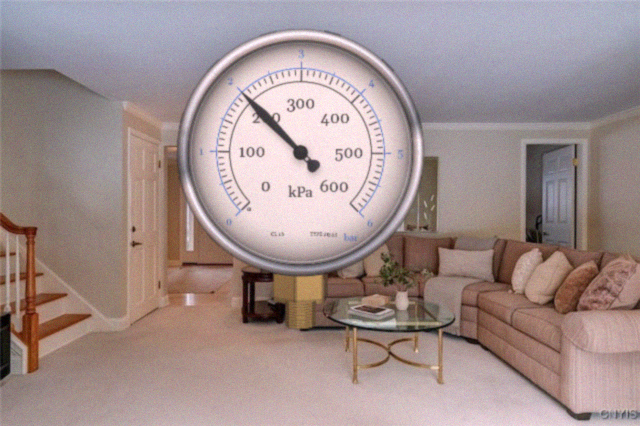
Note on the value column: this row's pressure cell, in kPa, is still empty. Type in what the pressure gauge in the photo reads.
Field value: 200 kPa
